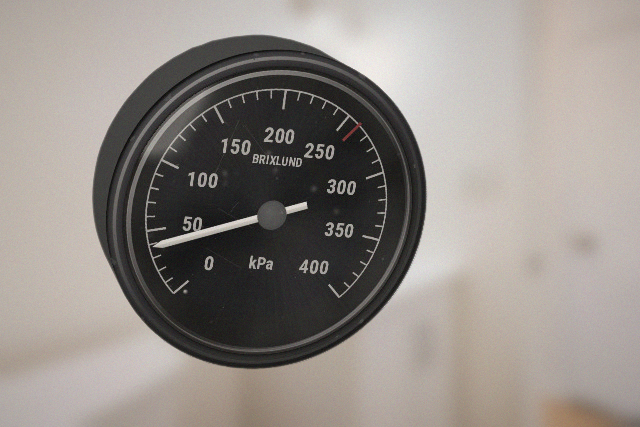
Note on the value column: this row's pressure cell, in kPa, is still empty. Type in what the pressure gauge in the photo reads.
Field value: 40 kPa
